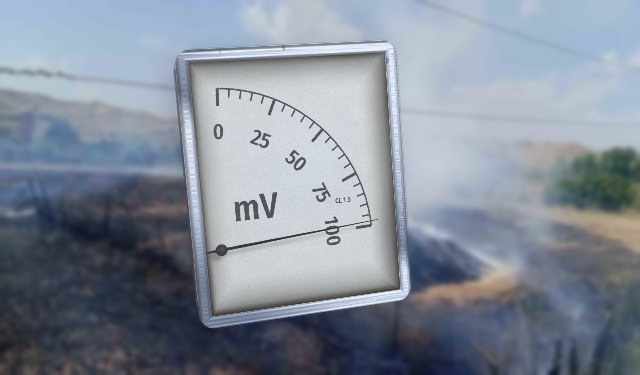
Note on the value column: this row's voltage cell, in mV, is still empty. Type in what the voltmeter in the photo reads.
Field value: 97.5 mV
